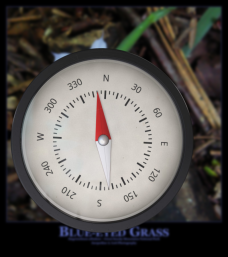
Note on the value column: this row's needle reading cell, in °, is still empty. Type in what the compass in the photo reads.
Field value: 350 °
